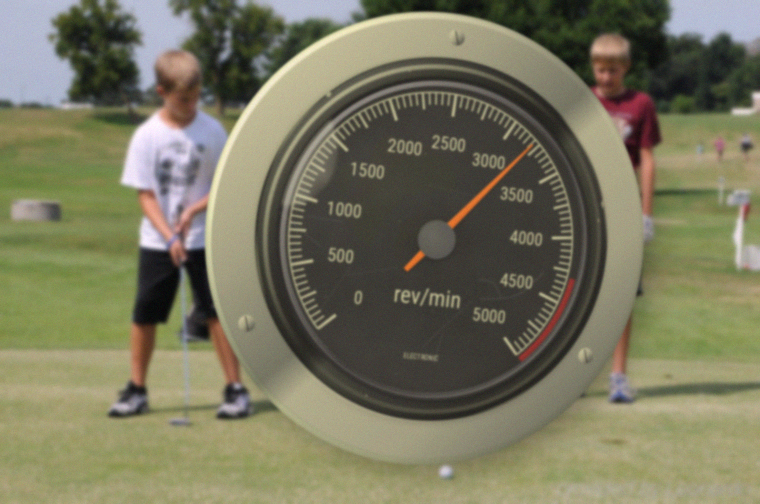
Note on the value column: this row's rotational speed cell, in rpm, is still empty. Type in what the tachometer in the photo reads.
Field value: 3200 rpm
